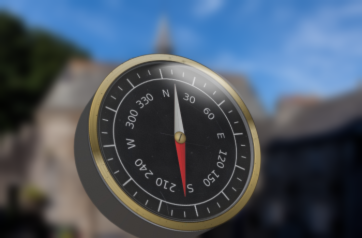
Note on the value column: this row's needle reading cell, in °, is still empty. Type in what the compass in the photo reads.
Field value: 190 °
